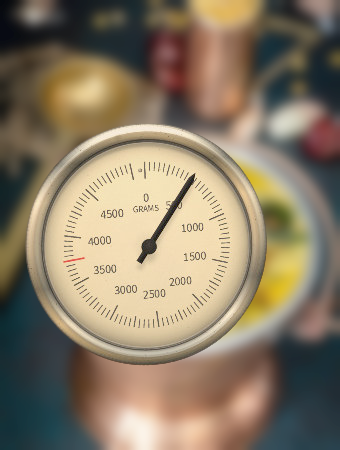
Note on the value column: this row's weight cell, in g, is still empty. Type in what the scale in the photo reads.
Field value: 500 g
